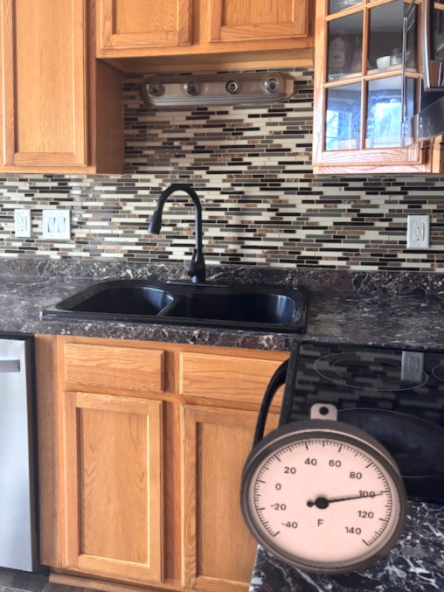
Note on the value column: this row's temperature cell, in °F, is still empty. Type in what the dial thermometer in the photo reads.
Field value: 100 °F
